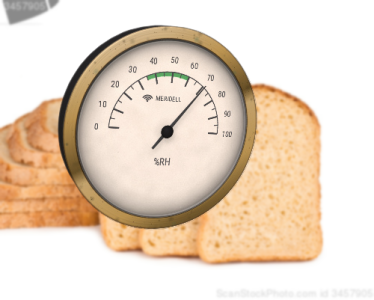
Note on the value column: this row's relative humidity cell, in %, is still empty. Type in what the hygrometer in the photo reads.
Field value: 70 %
